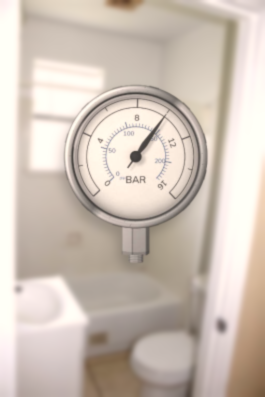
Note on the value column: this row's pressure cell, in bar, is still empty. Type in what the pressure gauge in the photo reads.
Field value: 10 bar
